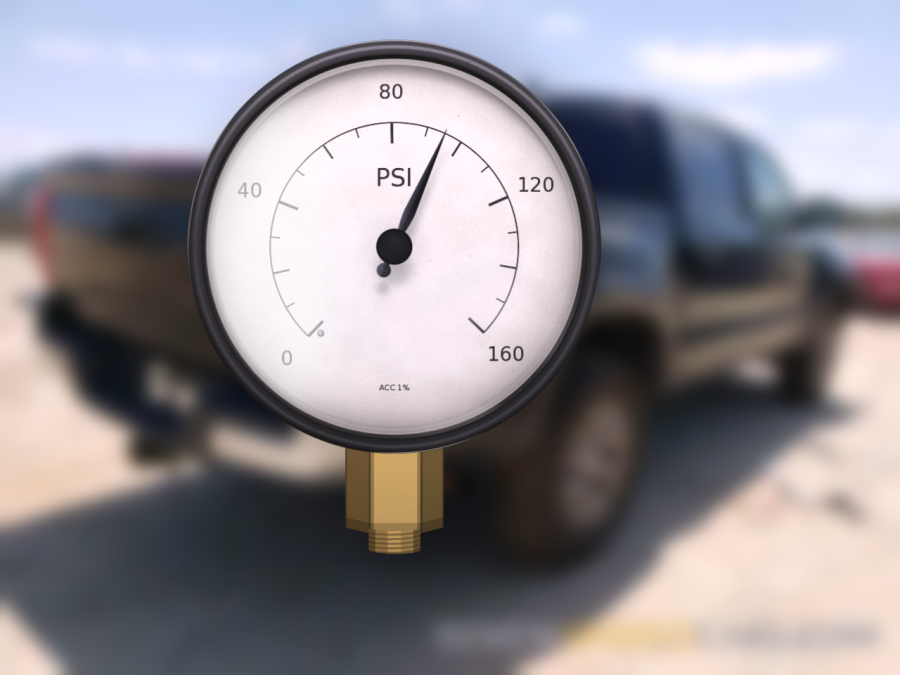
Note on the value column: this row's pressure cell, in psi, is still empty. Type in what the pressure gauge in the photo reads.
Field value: 95 psi
